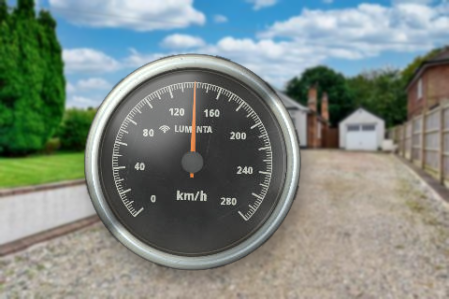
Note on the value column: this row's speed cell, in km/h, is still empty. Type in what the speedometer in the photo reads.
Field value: 140 km/h
